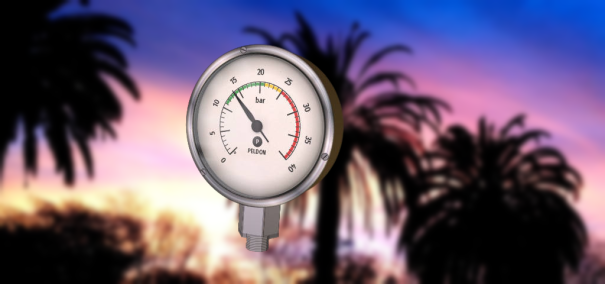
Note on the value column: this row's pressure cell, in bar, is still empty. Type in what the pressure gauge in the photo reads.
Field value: 14 bar
